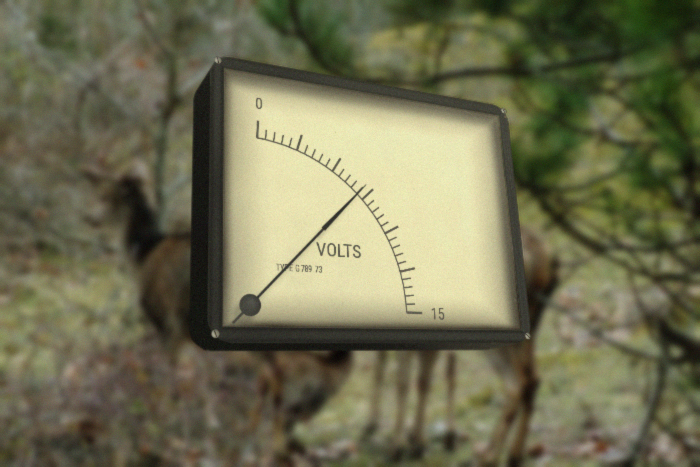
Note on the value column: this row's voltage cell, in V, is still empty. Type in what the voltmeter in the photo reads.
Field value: 7 V
